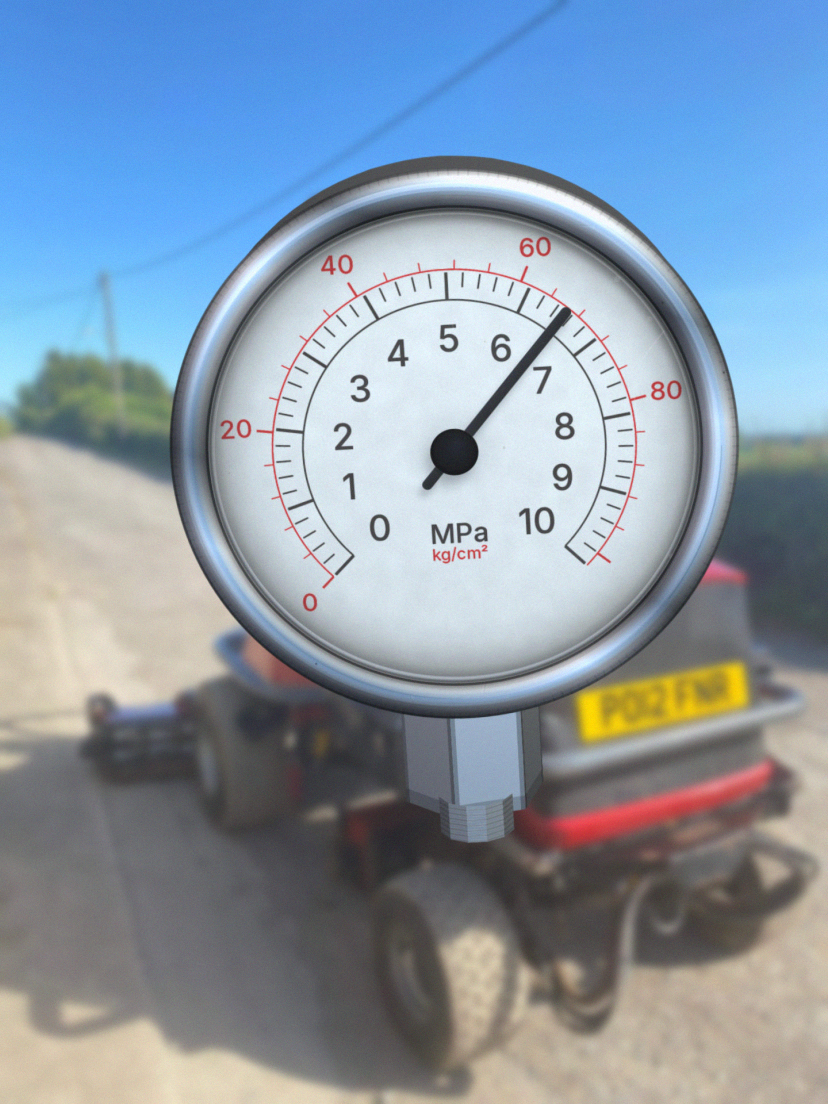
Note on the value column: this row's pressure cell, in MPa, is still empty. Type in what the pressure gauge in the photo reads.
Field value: 6.5 MPa
